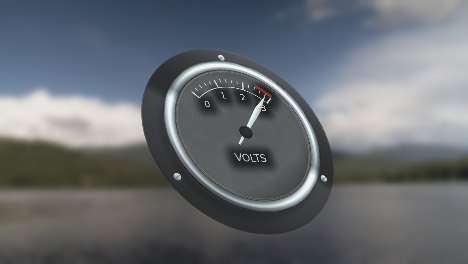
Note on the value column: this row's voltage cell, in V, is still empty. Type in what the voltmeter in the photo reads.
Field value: 2.8 V
